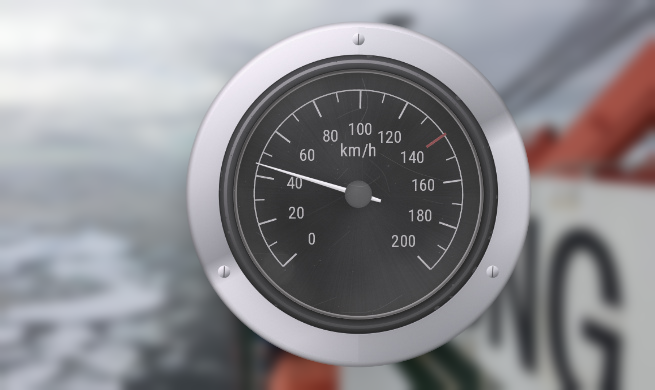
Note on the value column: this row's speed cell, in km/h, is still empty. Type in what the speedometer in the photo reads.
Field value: 45 km/h
